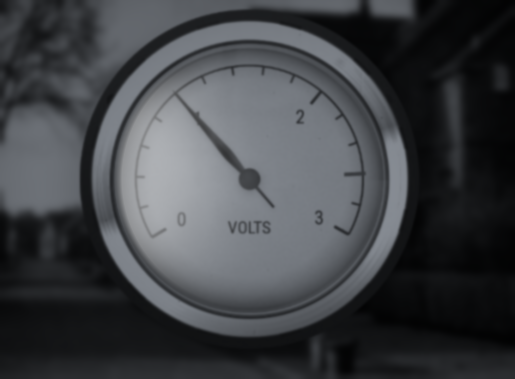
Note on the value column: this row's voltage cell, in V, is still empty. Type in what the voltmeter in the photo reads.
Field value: 1 V
